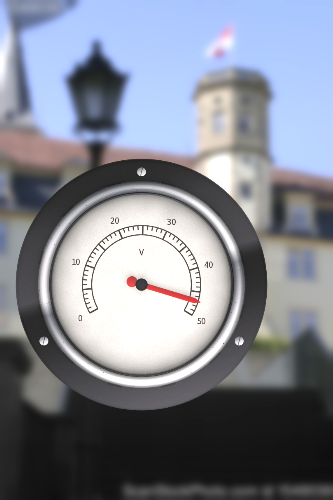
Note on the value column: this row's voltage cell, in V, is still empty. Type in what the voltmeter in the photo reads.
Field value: 47 V
